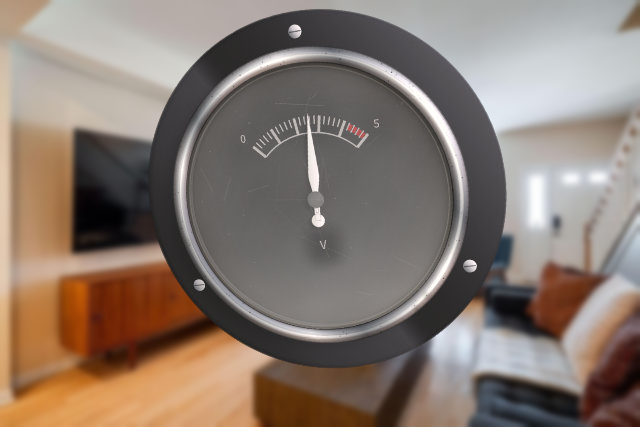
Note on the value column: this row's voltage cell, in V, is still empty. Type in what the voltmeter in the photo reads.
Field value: 2.6 V
